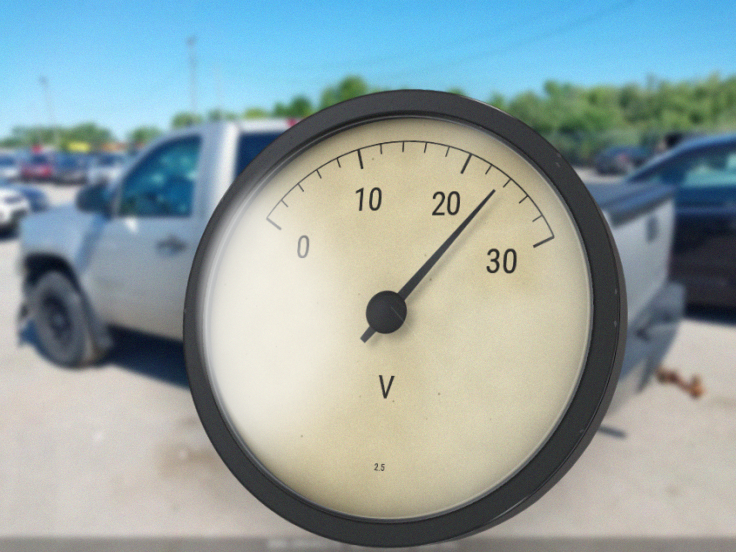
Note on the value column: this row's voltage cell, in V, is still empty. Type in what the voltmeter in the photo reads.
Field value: 24 V
